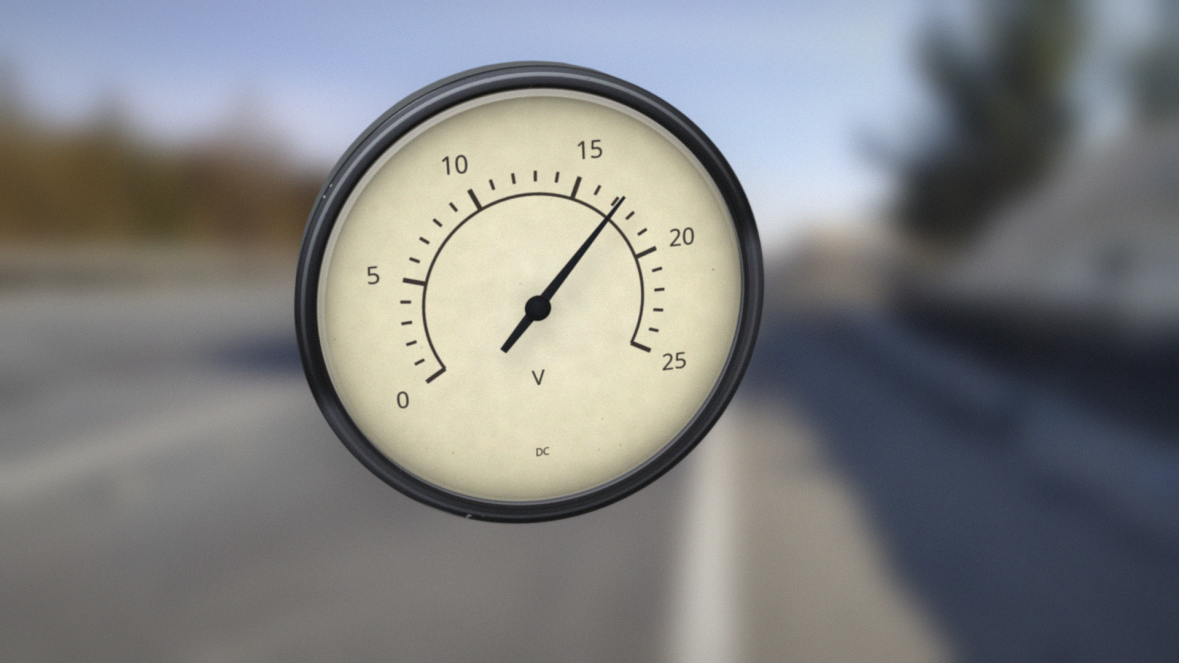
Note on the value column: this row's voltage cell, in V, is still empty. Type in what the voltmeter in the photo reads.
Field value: 17 V
